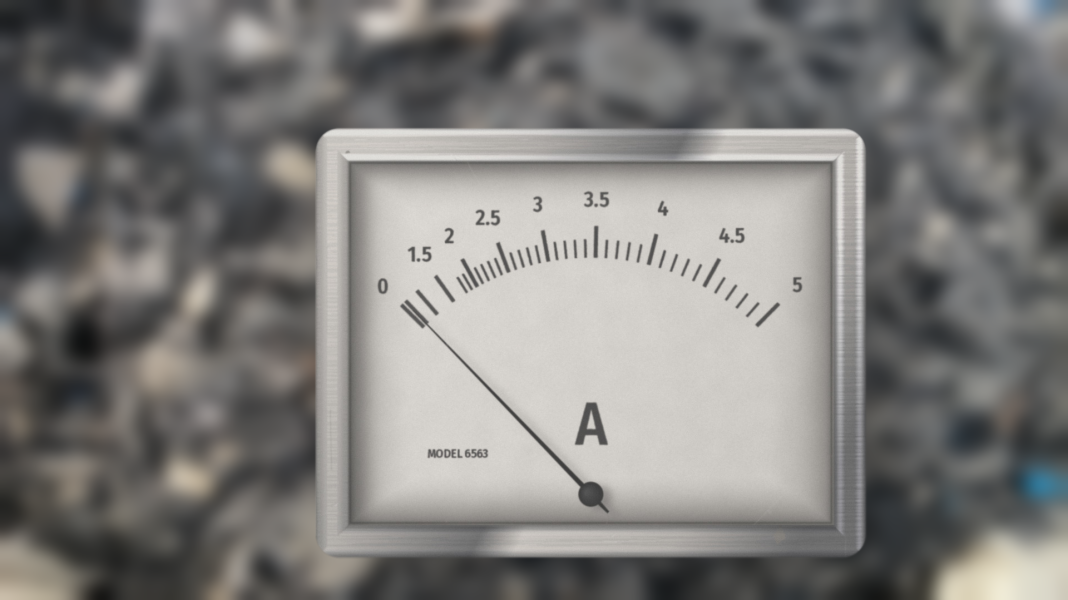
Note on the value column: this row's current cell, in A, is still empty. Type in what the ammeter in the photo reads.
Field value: 0.5 A
